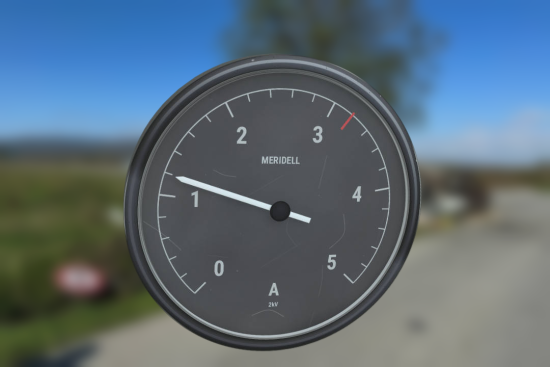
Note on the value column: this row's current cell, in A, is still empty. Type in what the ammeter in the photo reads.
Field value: 1.2 A
